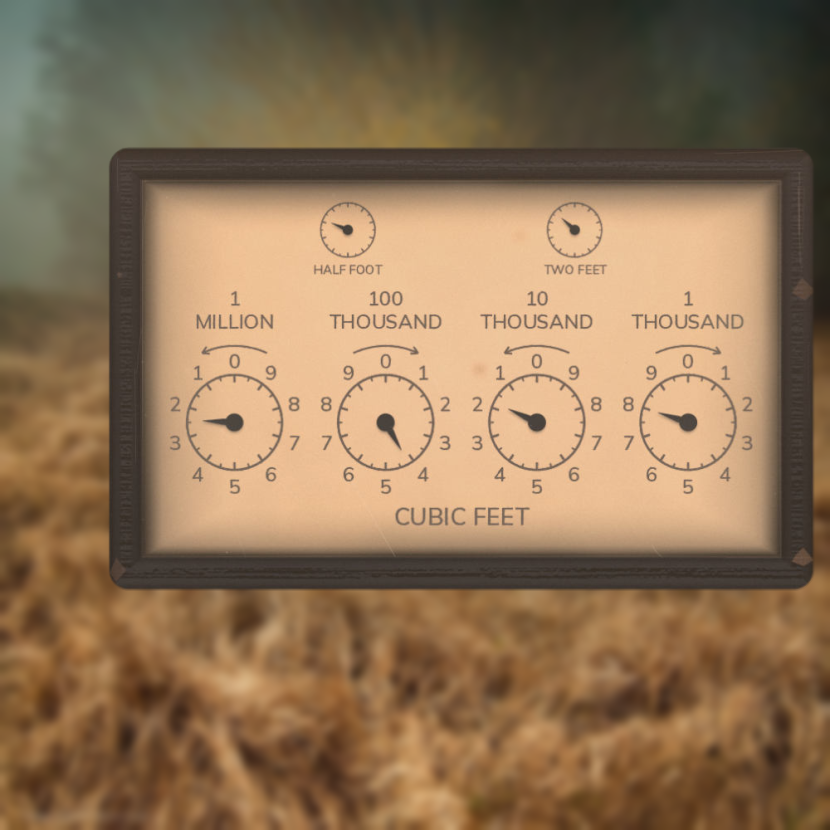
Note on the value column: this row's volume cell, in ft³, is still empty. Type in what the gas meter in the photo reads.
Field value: 241800 ft³
